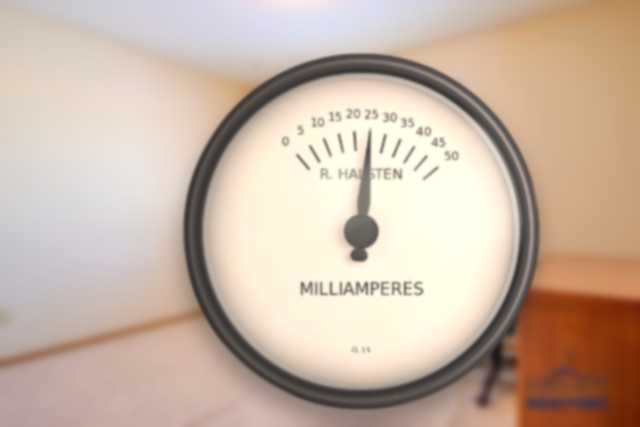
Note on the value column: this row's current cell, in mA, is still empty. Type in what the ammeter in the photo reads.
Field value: 25 mA
